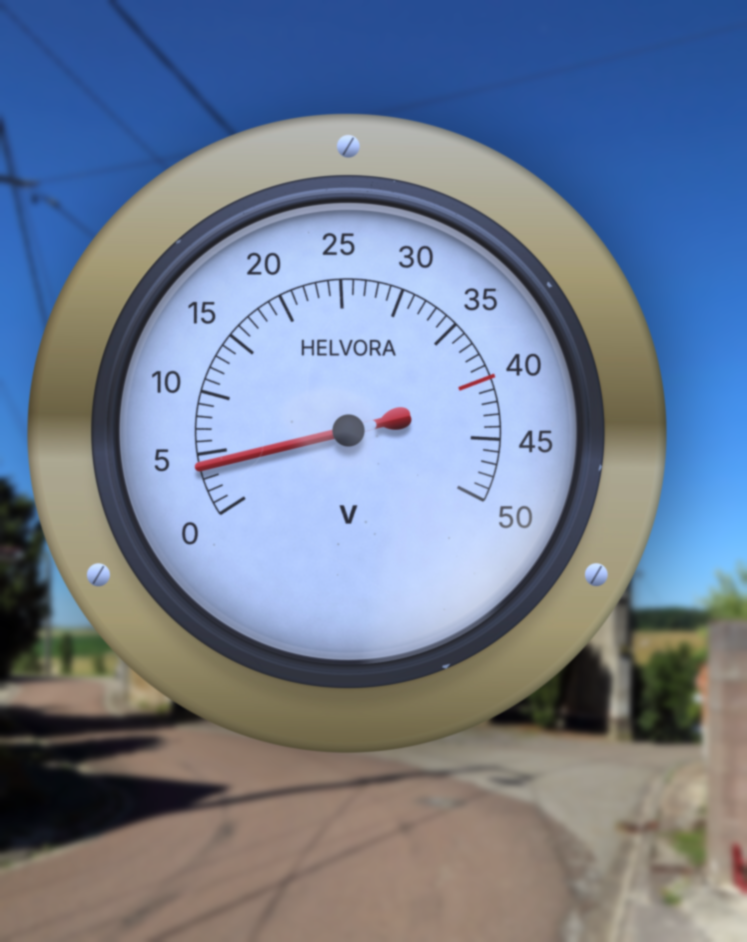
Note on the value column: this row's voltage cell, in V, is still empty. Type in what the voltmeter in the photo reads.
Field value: 4 V
